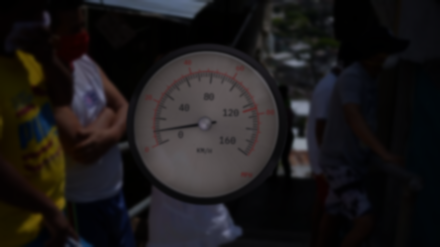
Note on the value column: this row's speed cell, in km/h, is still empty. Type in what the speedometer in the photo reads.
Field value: 10 km/h
